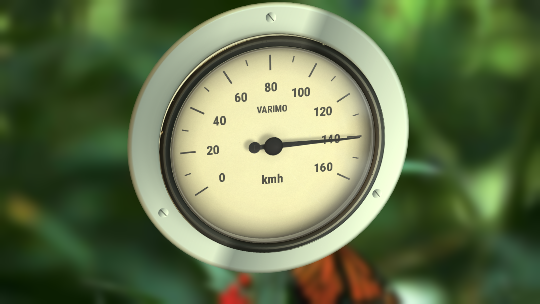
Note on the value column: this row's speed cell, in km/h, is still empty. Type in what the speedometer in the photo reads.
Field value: 140 km/h
